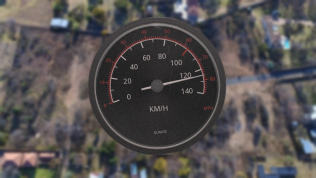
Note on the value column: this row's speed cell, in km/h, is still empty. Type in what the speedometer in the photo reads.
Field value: 125 km/h
